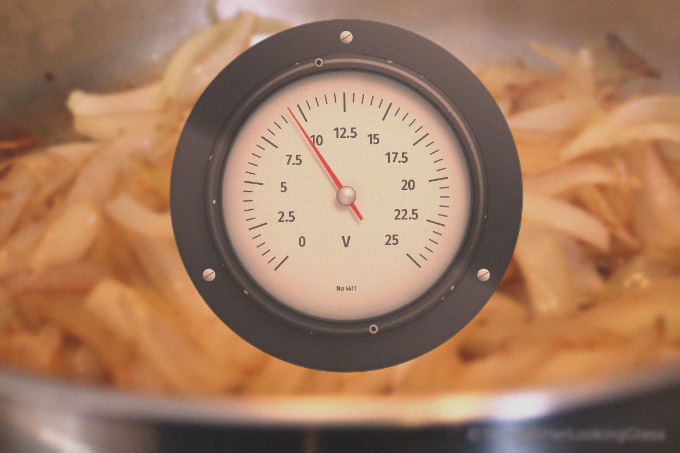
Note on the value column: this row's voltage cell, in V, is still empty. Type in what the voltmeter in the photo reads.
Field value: 9.5 V
